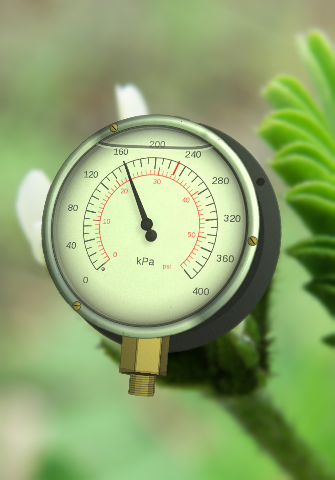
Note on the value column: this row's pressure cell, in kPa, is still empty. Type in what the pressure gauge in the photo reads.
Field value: 160 kPa
